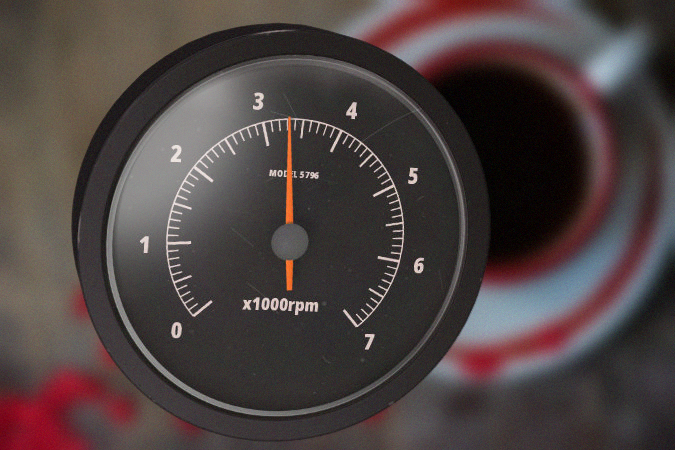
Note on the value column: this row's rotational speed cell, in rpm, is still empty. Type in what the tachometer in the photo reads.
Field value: 3300 rpm
